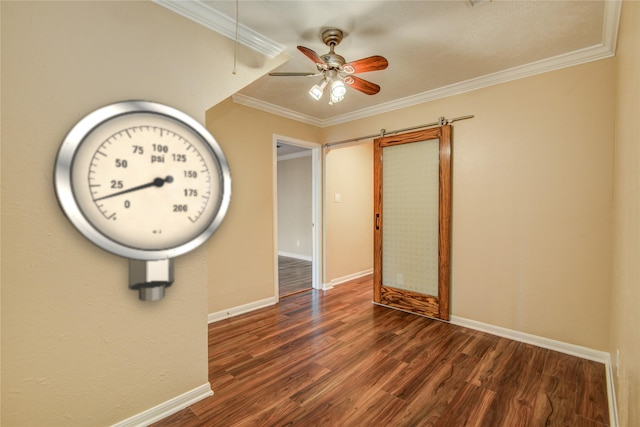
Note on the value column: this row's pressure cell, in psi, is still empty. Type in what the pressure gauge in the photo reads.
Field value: 15 psi
